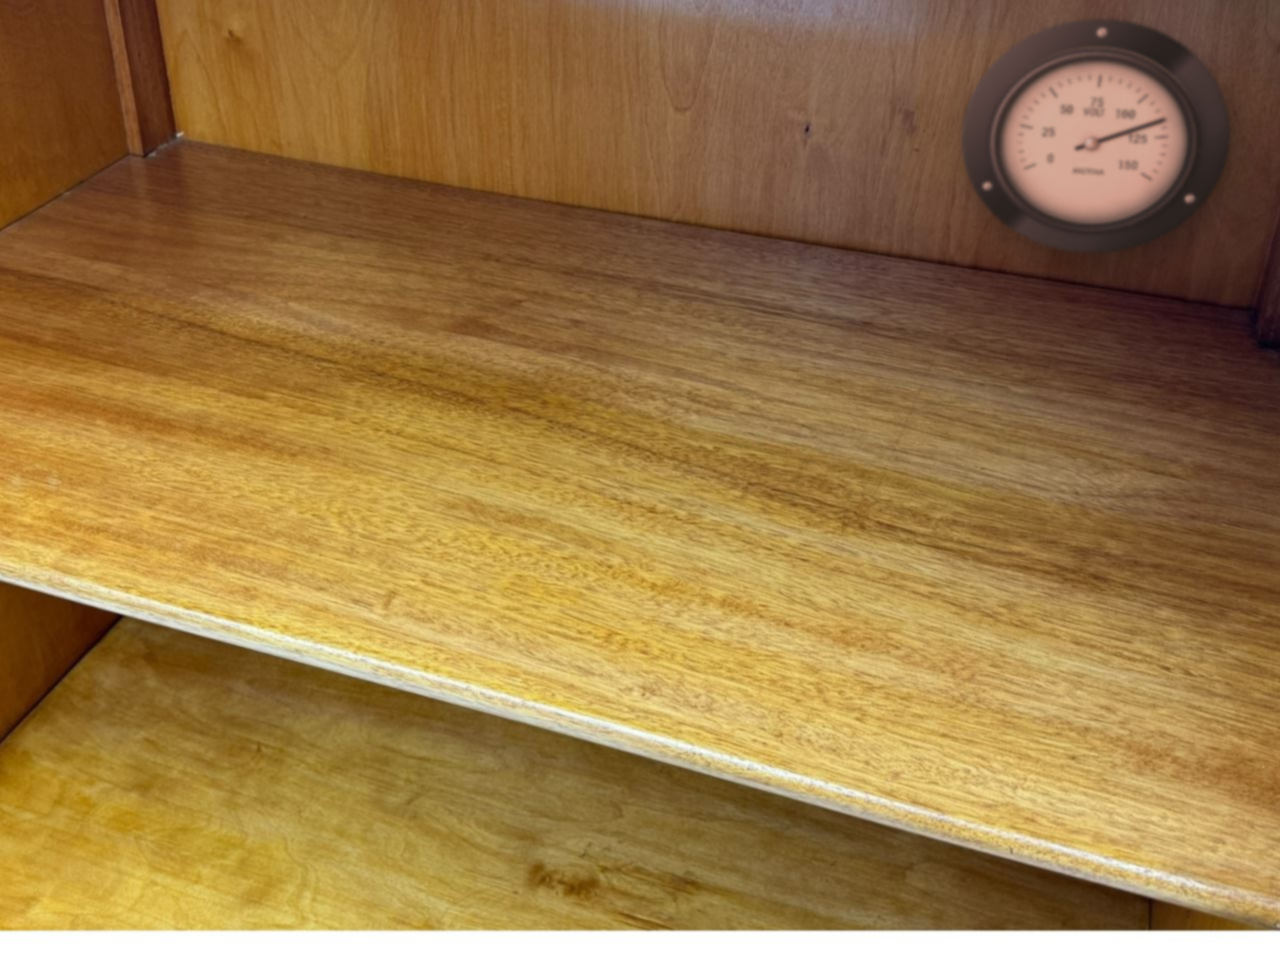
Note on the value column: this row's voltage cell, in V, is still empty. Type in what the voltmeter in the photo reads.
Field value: 115 V
